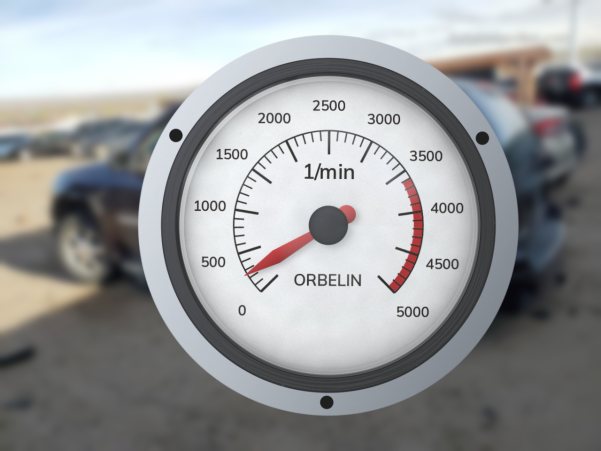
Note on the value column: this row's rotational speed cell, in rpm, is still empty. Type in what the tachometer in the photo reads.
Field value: 250 rpm
